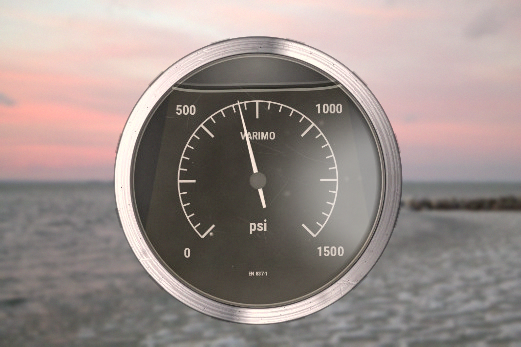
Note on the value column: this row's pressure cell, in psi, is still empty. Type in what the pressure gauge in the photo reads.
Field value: 675 psi
